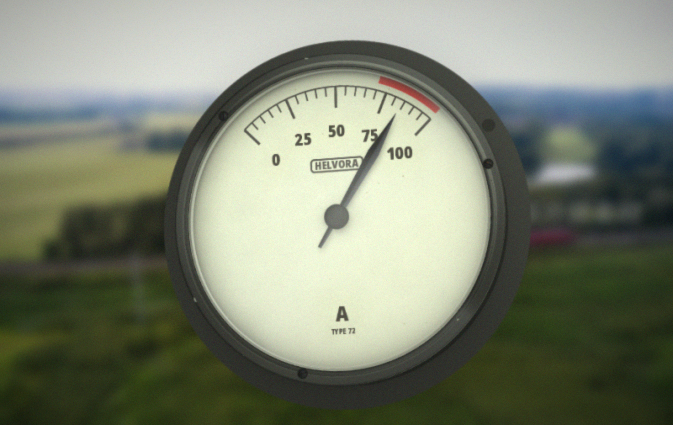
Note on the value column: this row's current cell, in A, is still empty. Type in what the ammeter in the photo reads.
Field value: 85 A
